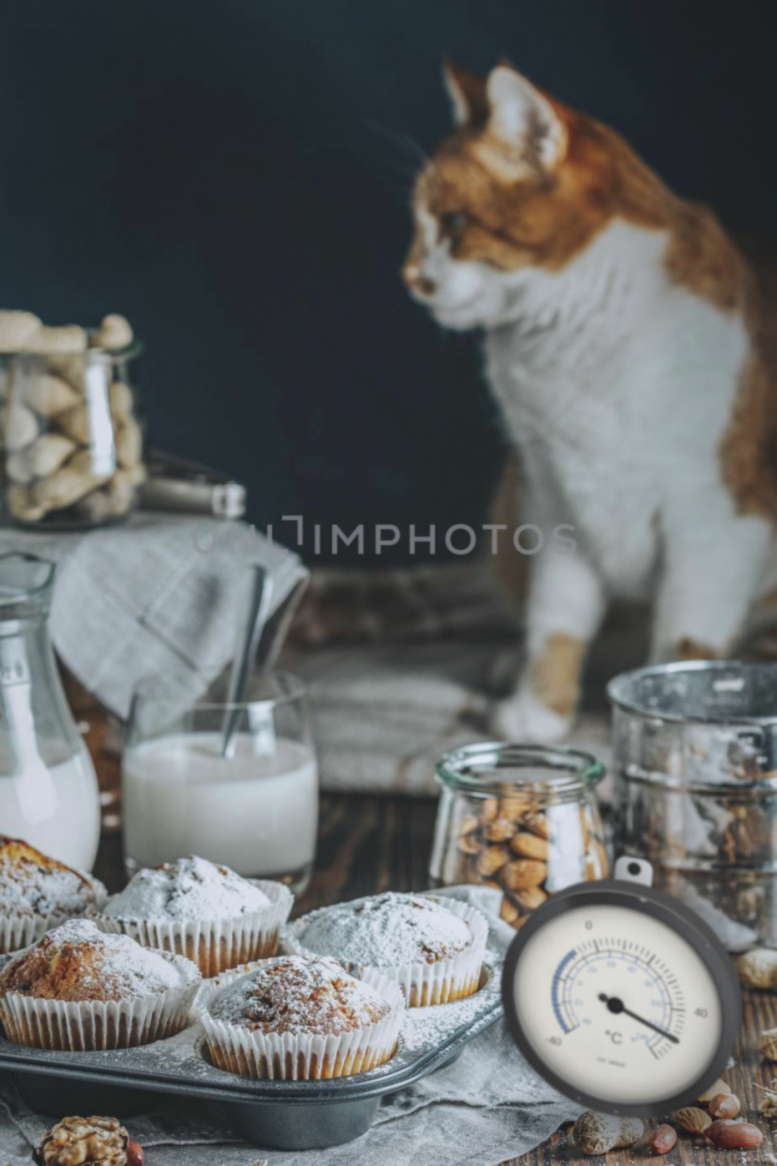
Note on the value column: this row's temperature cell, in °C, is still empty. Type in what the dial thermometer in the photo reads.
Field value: 50 °C
